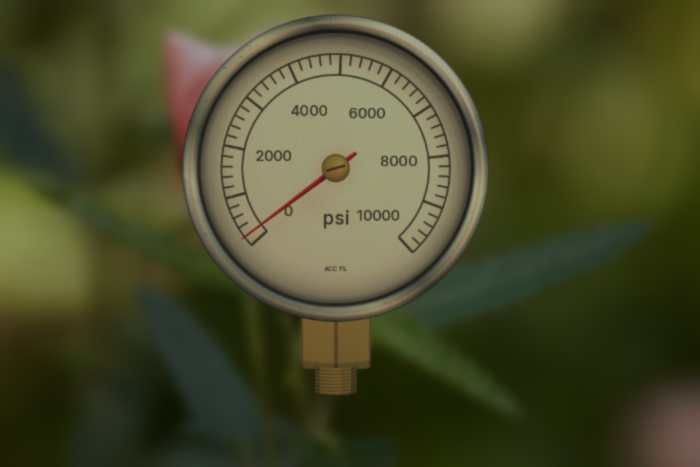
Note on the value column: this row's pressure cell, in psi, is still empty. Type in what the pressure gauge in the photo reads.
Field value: 200 psi
